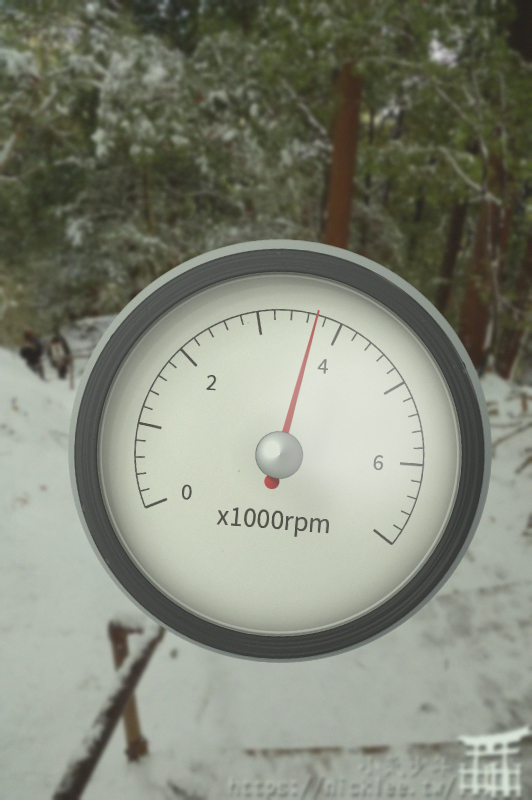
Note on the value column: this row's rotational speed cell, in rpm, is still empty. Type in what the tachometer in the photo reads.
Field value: 3700 rpm
